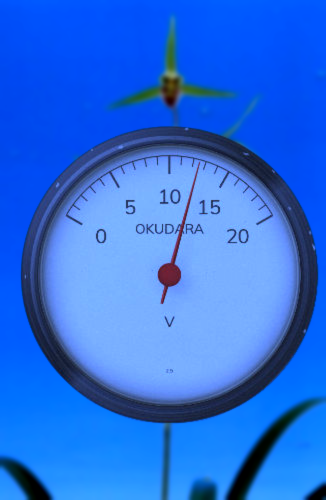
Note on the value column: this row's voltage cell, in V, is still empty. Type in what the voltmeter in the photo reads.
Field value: 12.5 V
